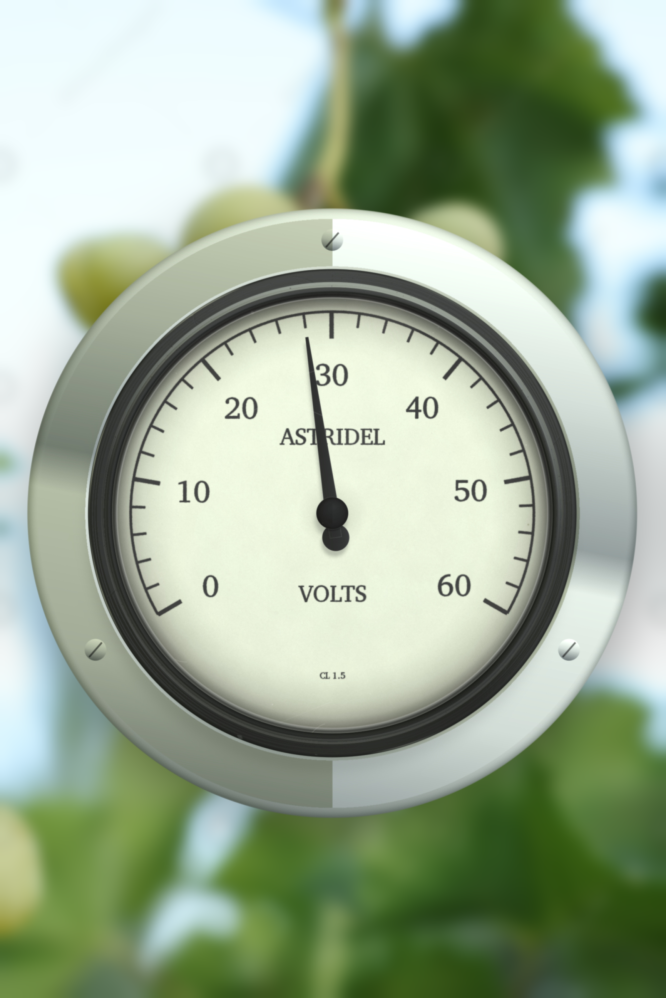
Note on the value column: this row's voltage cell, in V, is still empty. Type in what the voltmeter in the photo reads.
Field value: 28 V
